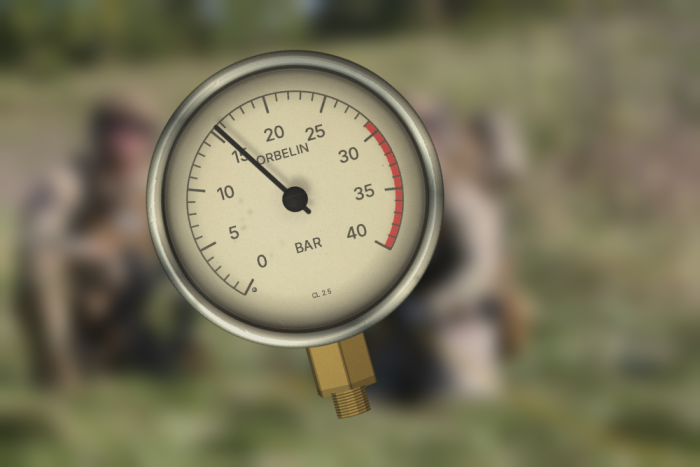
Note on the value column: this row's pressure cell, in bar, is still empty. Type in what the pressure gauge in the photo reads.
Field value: 15.5 bar
